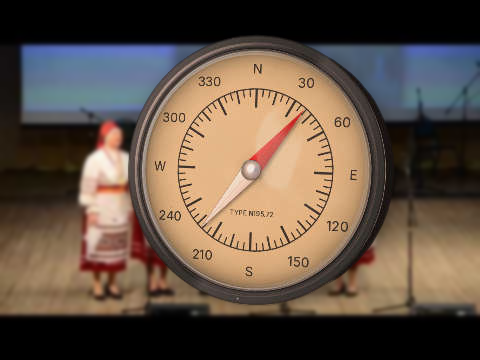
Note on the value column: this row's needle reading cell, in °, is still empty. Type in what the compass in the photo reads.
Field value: 40 °
